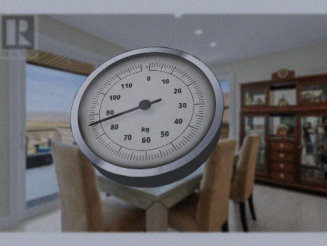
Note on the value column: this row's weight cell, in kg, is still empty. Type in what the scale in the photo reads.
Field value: 85 kg
